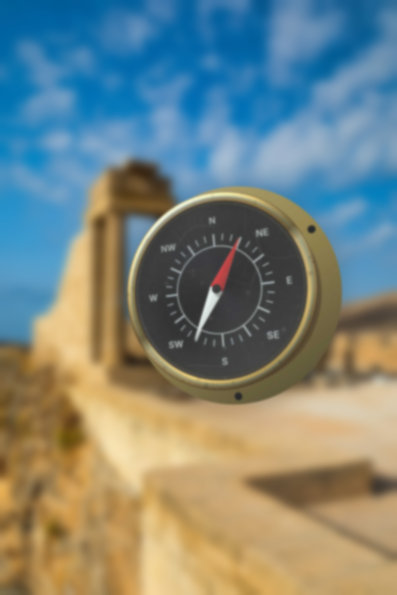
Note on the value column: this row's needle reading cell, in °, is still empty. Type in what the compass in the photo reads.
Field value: 30 °
